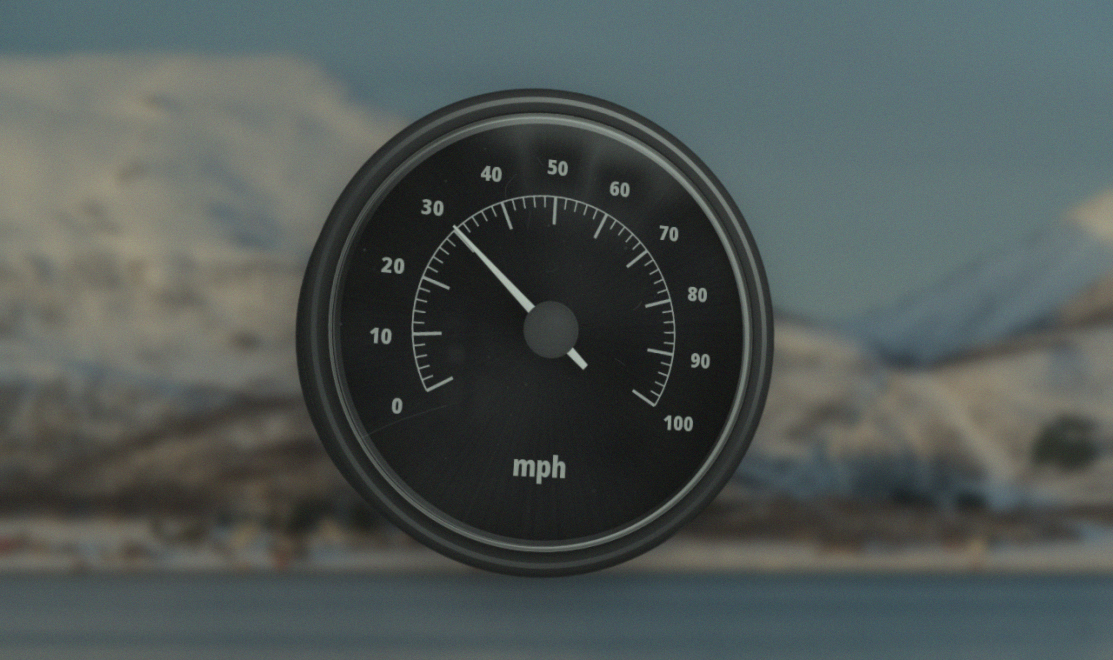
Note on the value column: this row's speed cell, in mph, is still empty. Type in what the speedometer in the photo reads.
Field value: 30 mph
